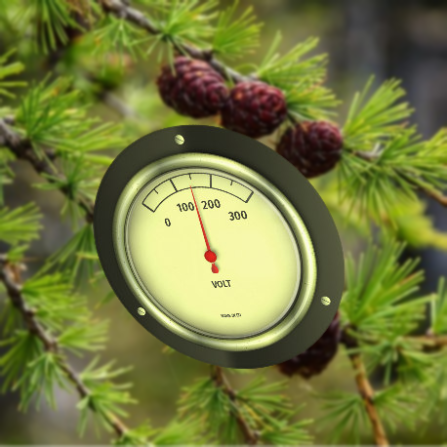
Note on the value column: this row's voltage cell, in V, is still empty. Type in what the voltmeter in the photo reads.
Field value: 150 V
